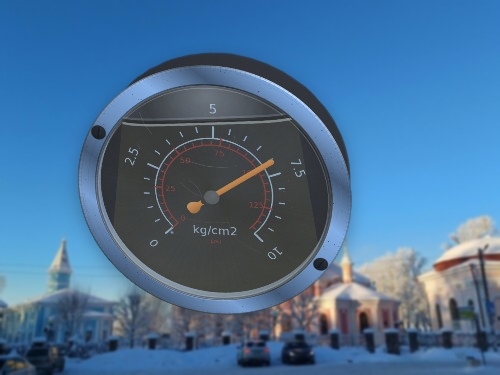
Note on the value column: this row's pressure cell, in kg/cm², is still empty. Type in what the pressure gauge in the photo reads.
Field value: 7 kg/cm²
